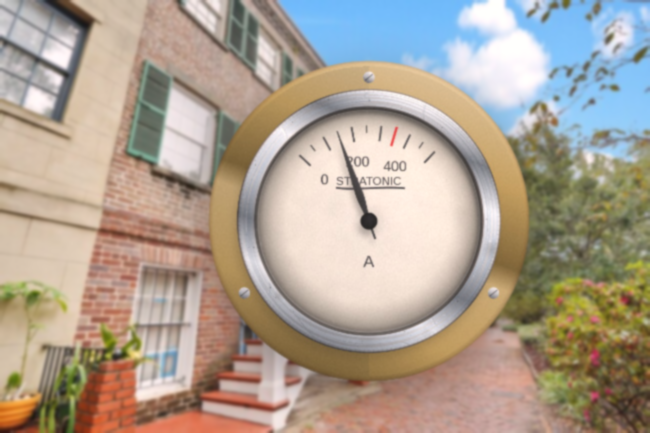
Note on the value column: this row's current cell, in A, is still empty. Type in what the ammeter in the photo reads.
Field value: 150 A
